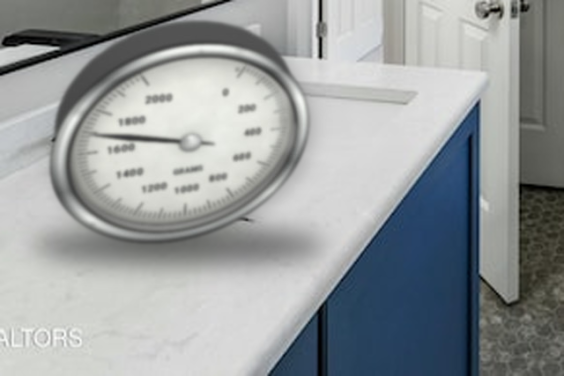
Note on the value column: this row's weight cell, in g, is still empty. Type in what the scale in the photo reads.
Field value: 1700 g
